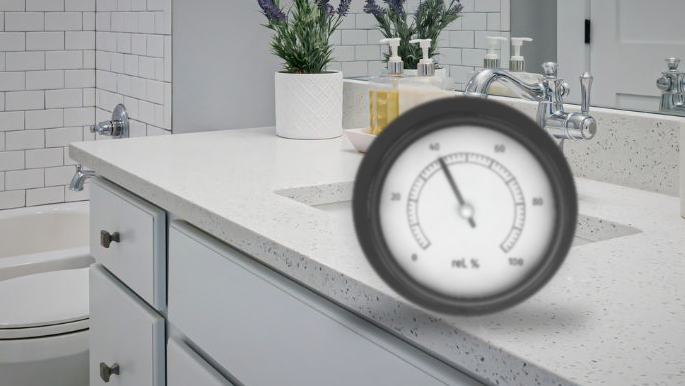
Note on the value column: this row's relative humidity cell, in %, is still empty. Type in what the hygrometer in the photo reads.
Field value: 40 %
